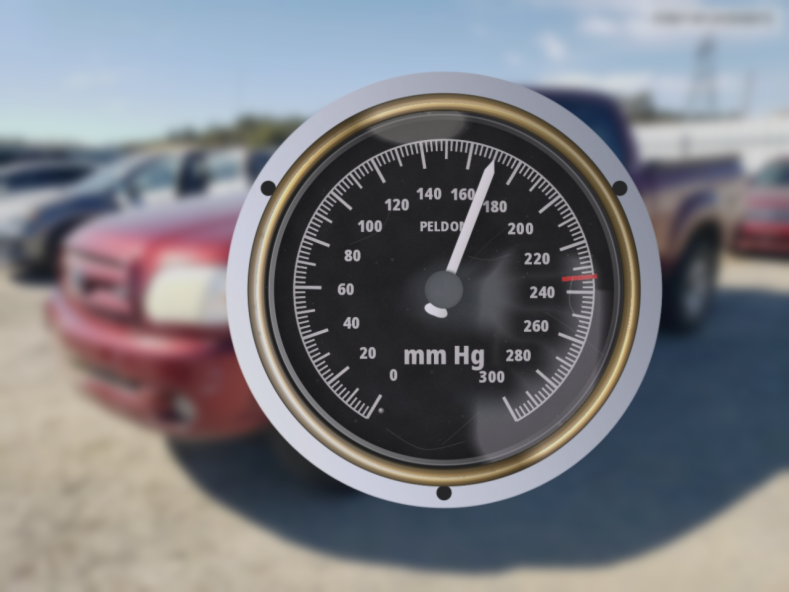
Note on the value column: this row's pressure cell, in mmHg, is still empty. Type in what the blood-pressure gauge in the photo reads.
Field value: 170 mmHg
